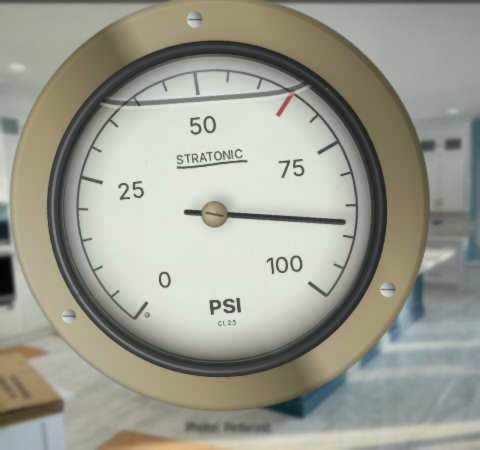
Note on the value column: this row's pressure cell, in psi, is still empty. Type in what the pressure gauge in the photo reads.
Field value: 87.5 psi
